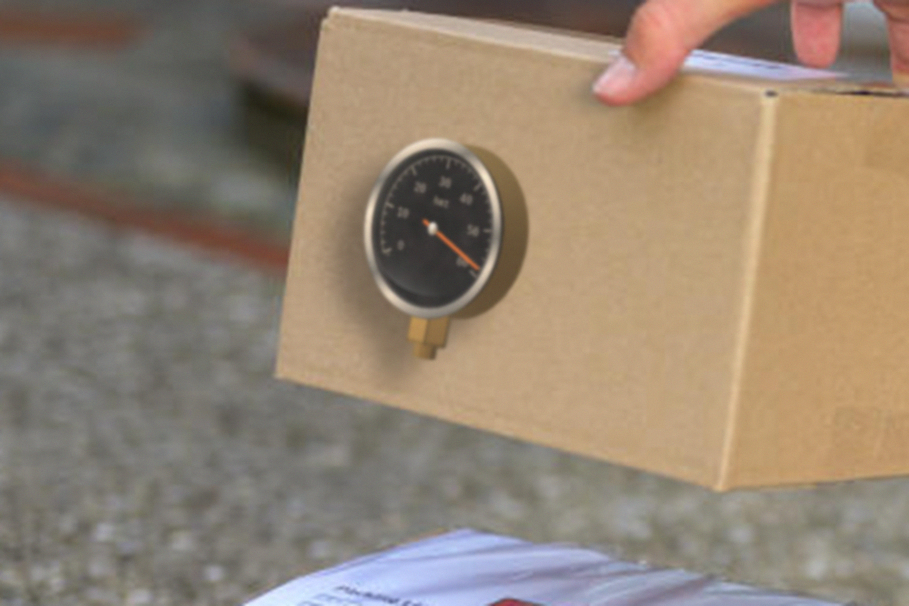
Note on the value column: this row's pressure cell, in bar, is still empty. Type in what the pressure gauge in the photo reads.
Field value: 58 bar
